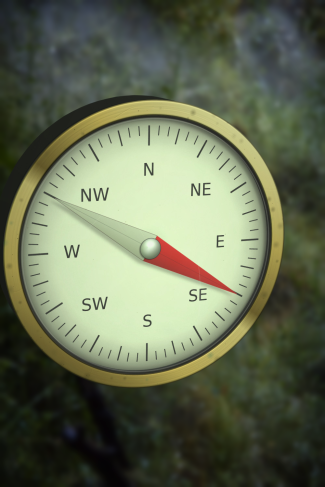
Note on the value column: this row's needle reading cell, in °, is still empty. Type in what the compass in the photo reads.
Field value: 120 °
